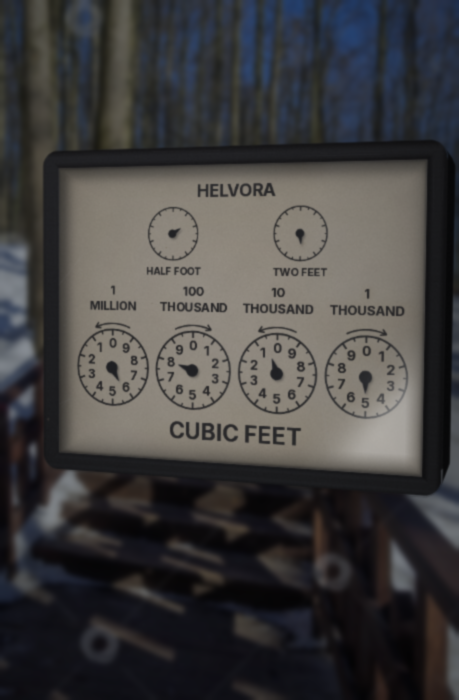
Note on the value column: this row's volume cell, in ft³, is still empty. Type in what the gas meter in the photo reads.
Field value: 580500 ft³
